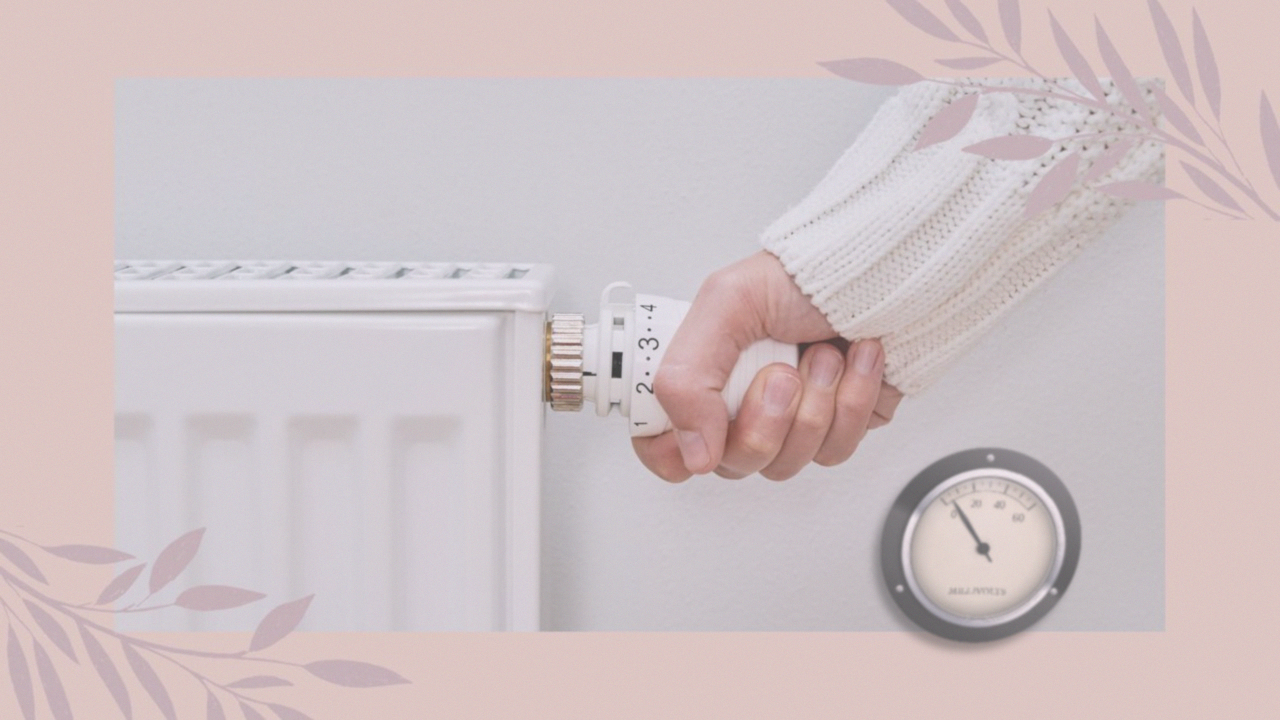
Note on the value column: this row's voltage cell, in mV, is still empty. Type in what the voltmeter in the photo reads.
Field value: 5 mV
